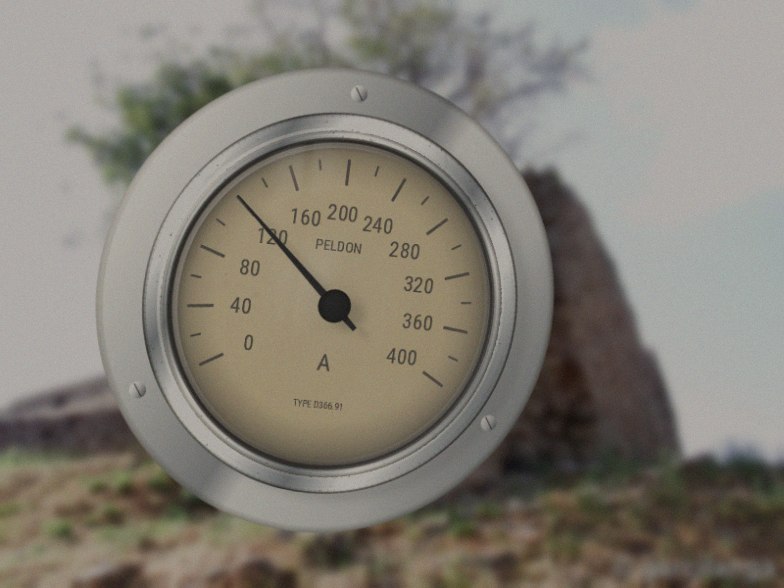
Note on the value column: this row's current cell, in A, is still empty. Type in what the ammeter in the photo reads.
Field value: 120 A
